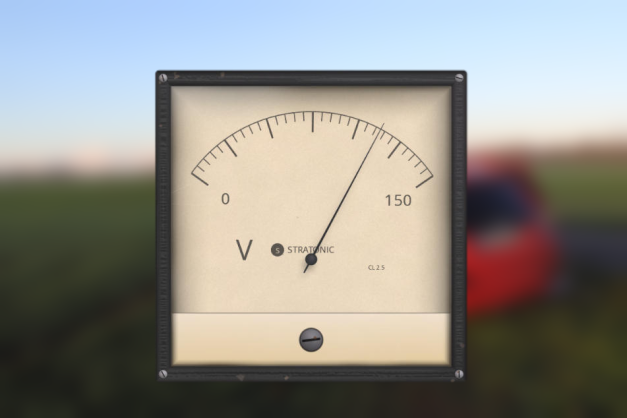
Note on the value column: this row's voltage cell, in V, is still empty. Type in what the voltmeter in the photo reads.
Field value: 112.5 V
